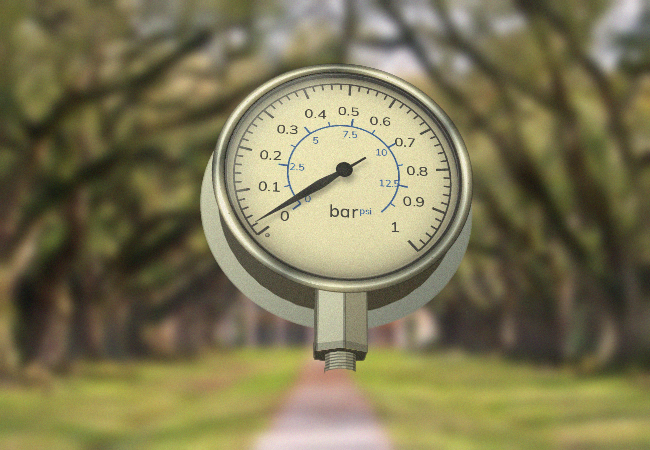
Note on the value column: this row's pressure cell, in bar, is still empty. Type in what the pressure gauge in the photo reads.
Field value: 0.02 bar
